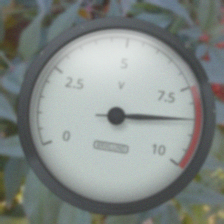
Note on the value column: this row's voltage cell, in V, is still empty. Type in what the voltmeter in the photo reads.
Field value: 8.5 V
